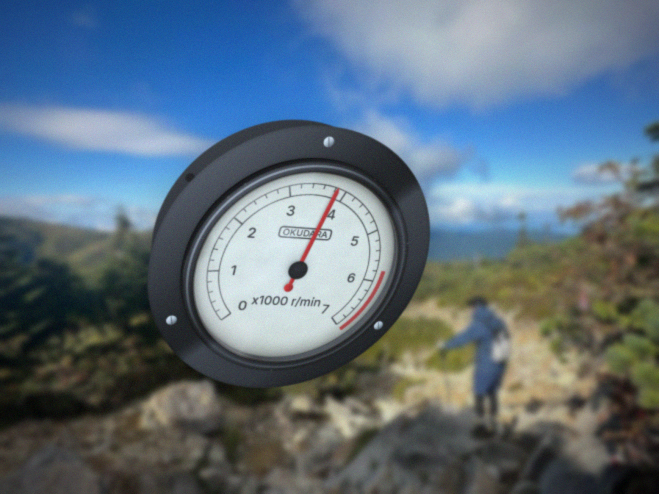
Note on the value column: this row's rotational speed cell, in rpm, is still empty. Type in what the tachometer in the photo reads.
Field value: 3800 rpm
